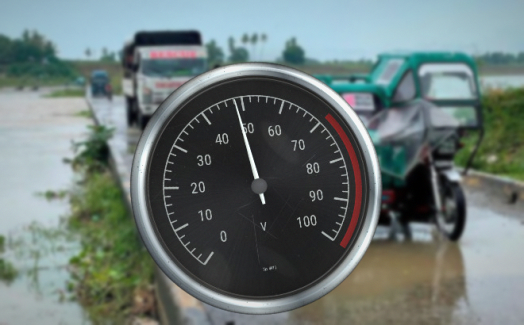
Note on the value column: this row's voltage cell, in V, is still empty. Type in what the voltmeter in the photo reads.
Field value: 48 V
